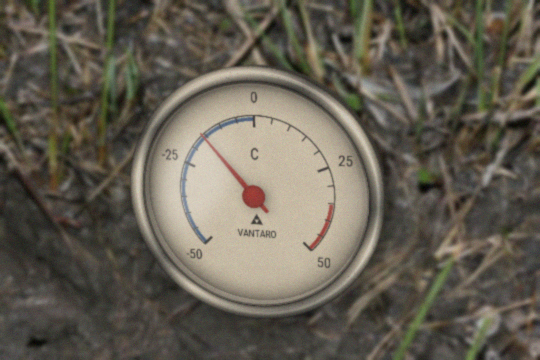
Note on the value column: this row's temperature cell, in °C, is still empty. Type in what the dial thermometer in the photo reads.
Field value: -15 °C
